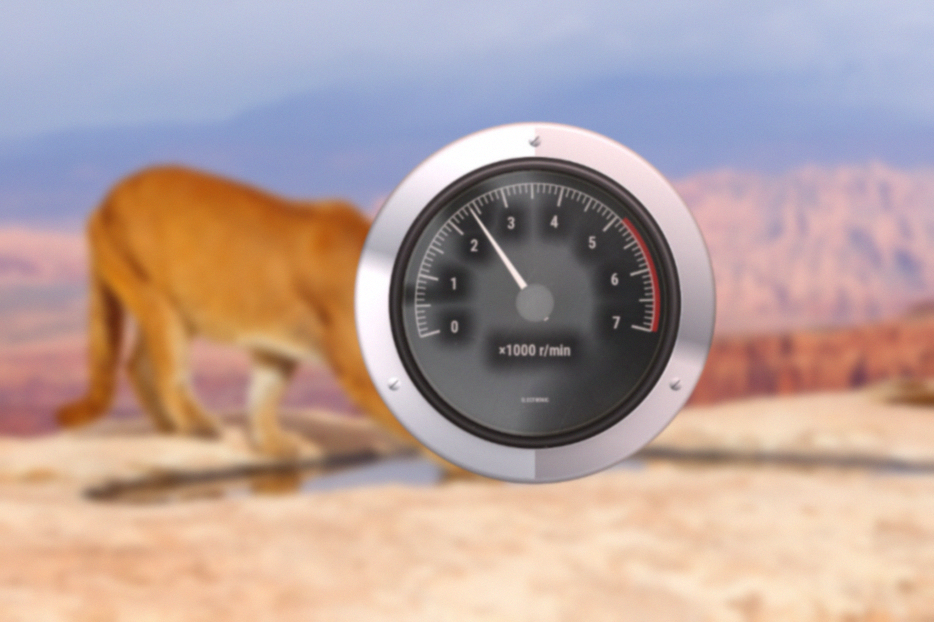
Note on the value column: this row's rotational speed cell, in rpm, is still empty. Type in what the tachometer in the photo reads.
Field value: 2400 rpm
